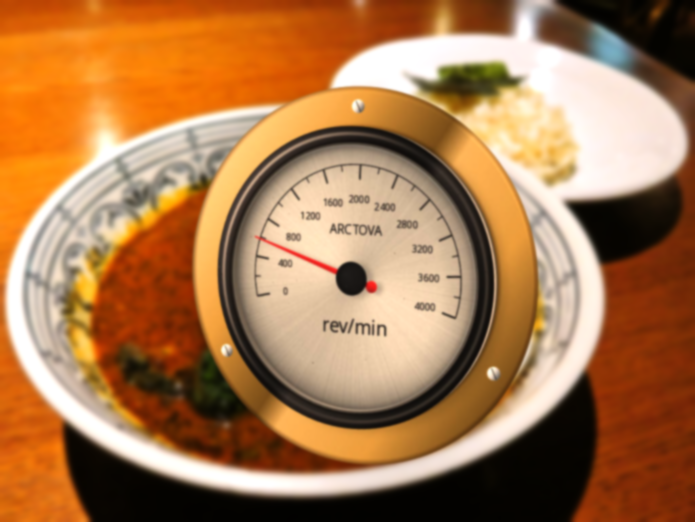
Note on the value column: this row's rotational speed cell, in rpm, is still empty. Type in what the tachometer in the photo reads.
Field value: 600 rpm
